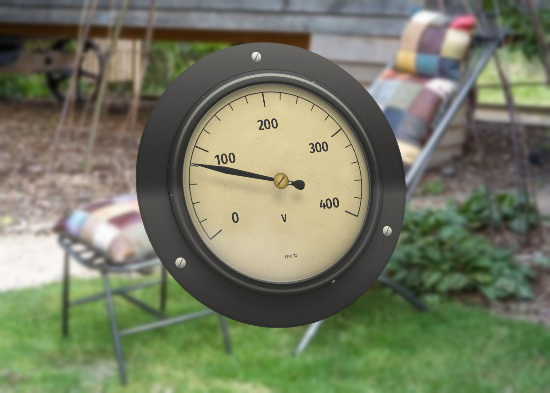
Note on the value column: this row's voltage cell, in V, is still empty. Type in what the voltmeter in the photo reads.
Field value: 80 V
